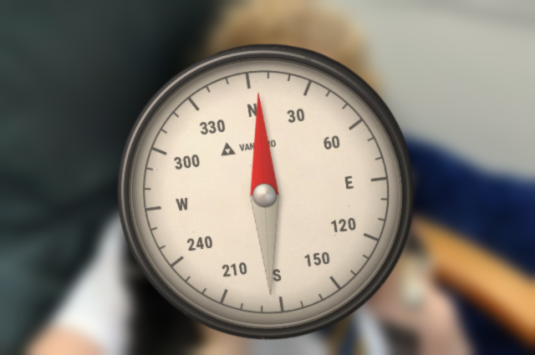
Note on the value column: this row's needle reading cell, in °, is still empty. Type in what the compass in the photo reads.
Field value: 5 °
